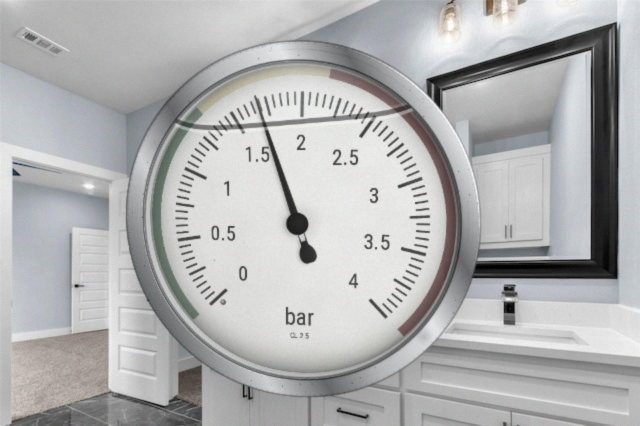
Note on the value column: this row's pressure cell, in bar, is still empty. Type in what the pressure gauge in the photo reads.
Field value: 1.7 bar
